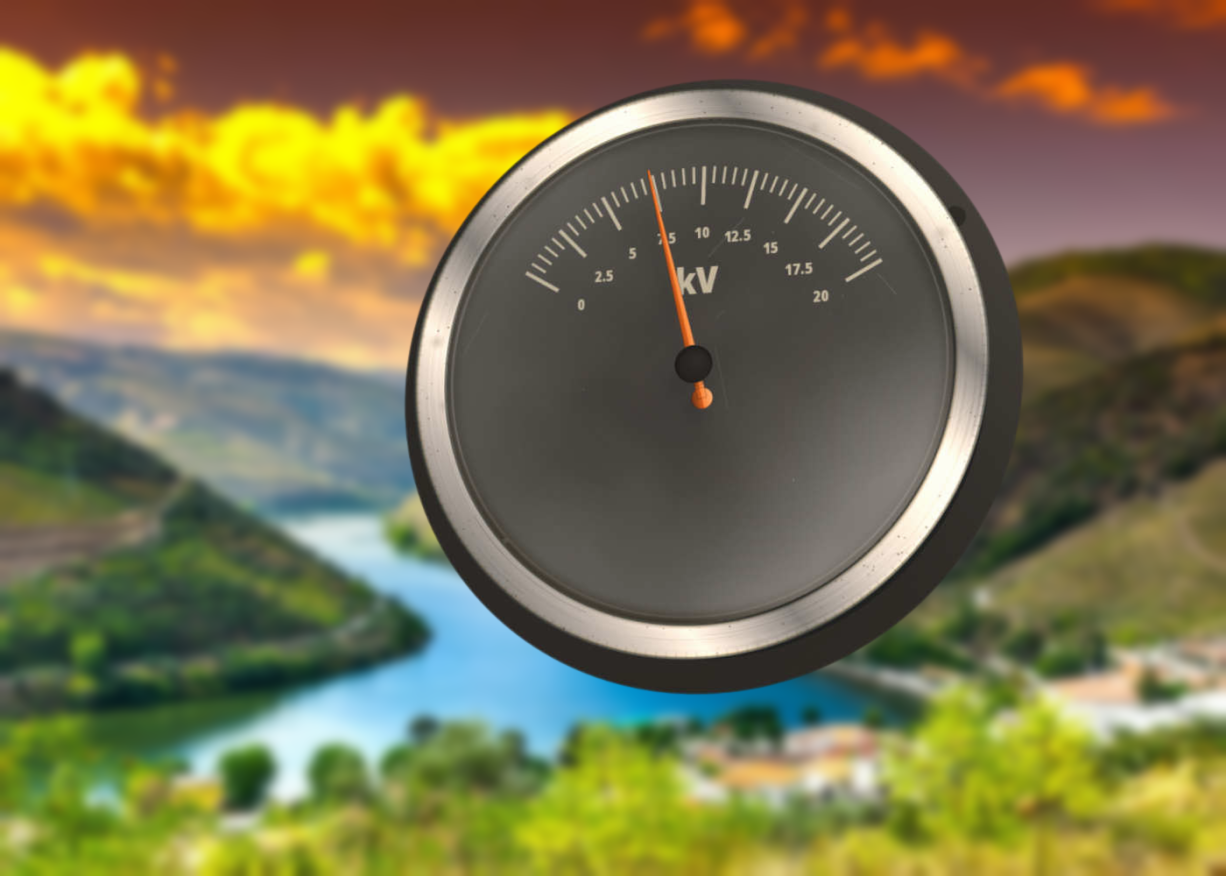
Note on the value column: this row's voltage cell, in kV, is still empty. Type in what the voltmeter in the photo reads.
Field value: 7.5 kV
